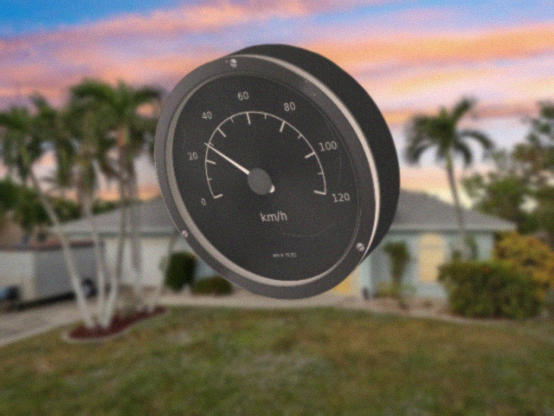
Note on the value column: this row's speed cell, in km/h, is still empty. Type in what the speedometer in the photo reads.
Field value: 30 km/h
